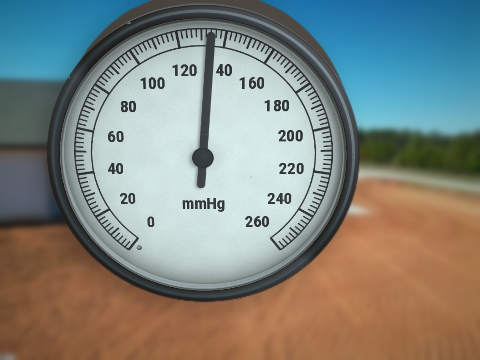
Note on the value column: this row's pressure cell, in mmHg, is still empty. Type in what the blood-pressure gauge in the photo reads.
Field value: 134 mmHg
